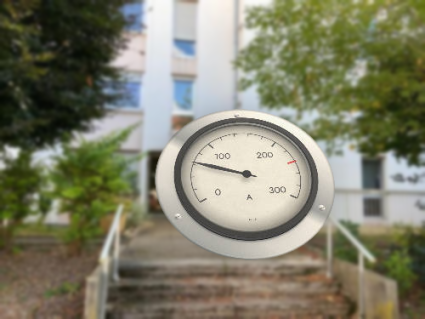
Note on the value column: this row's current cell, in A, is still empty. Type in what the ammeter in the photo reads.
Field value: 60 A
